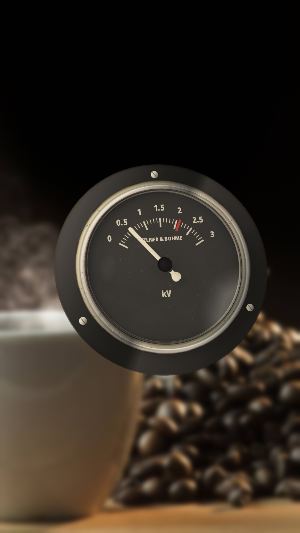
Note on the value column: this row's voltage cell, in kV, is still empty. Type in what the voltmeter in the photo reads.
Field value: 0.5 kV
